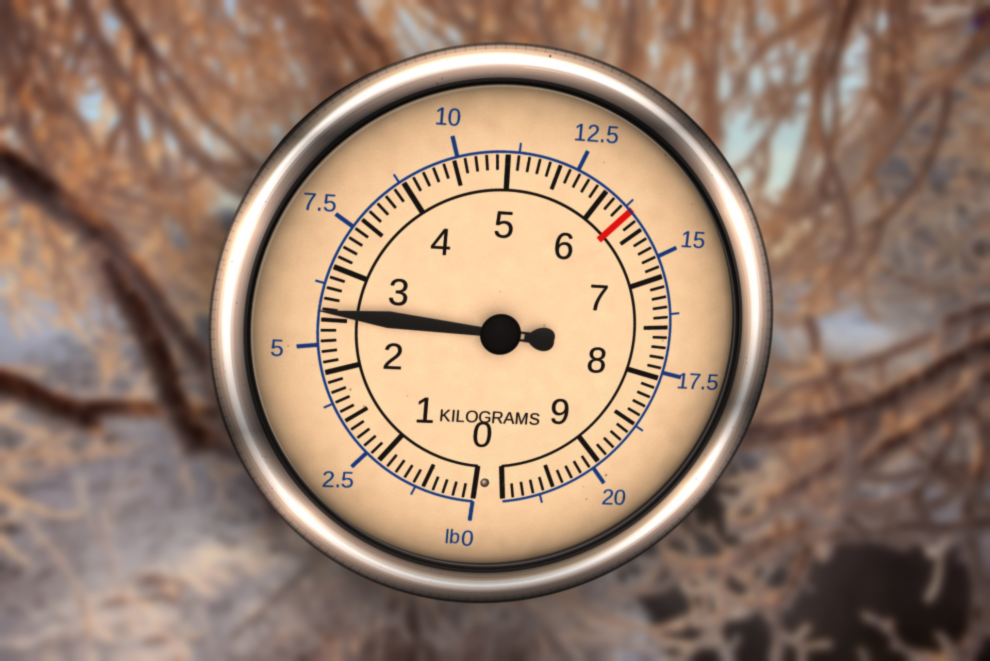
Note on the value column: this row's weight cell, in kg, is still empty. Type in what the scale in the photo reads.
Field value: 2.6 kg
